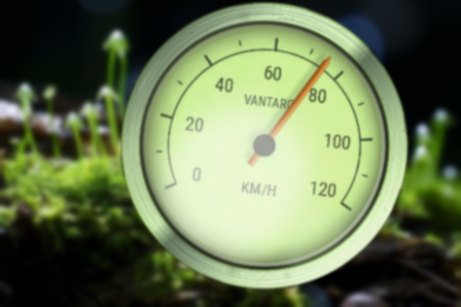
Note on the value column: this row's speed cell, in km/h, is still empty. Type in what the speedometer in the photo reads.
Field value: 75 km/h
